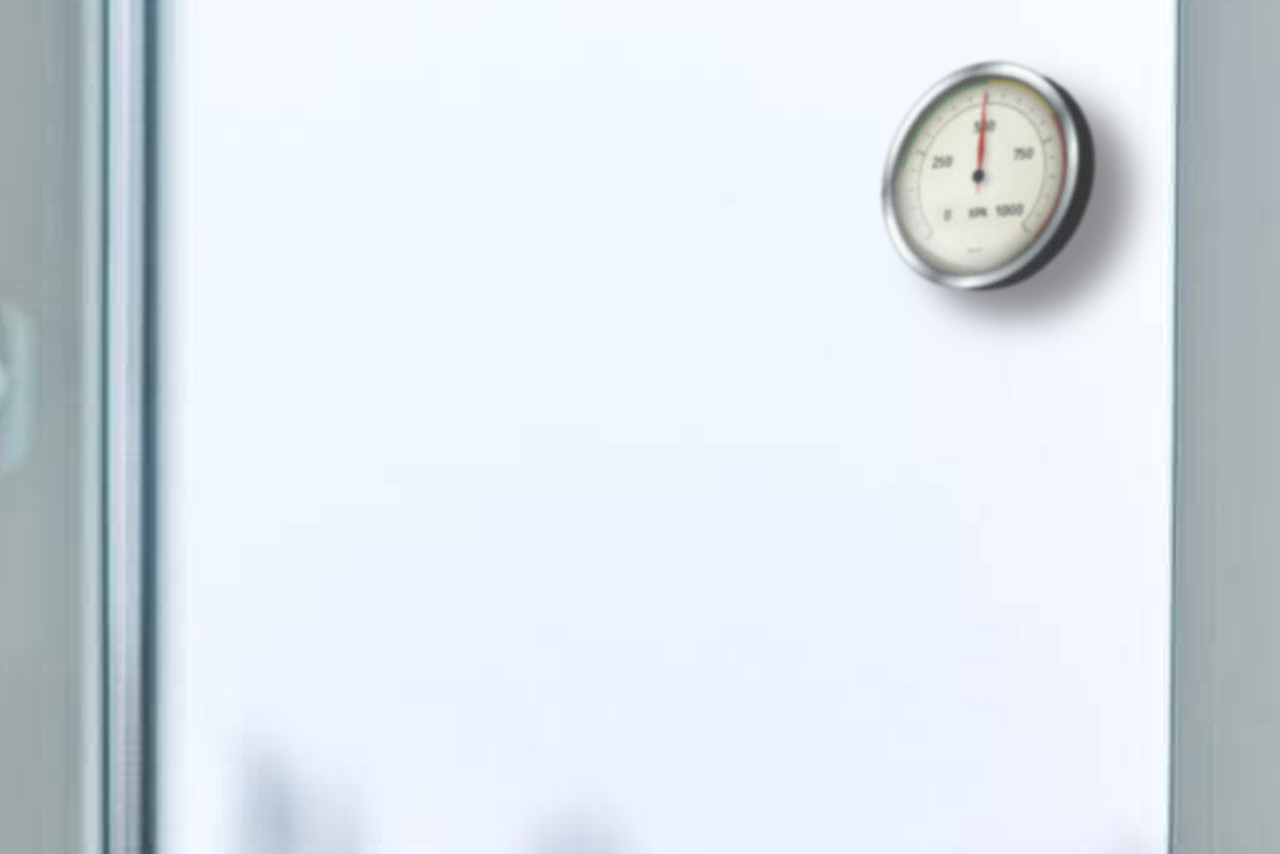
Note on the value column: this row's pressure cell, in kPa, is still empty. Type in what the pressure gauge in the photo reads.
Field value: 500 kPa
